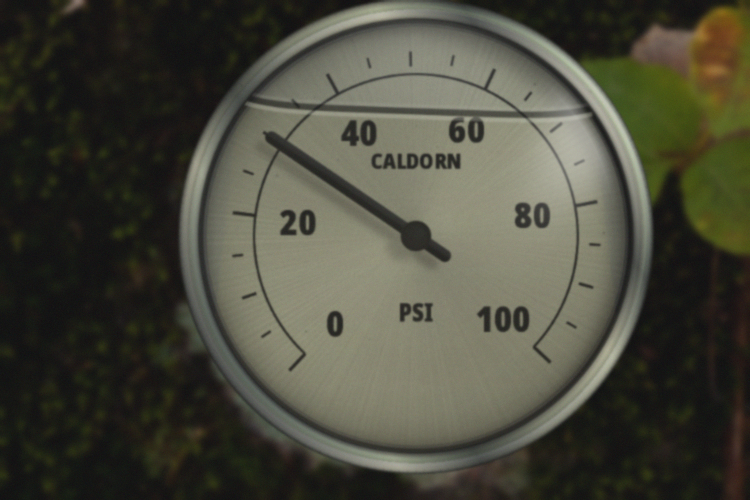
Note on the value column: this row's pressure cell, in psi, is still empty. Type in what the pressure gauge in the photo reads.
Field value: 30 psi
